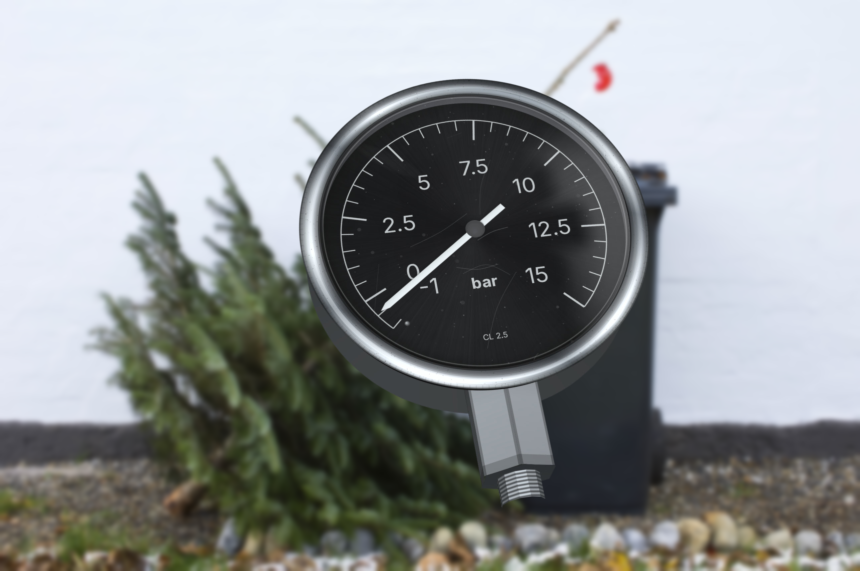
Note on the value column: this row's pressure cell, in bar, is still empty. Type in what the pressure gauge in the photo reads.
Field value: -0.5 bar
